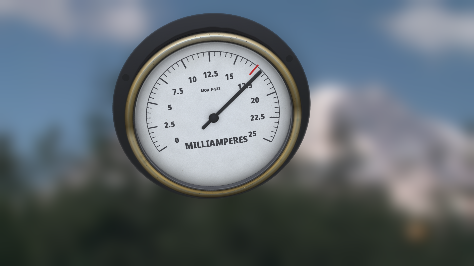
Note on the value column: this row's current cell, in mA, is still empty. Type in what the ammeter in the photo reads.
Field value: 17.5 mA
